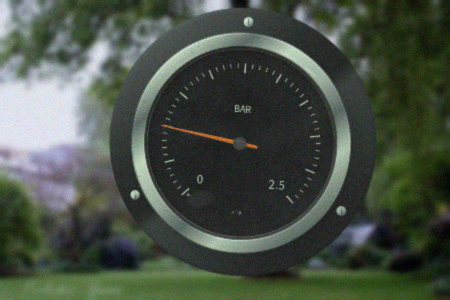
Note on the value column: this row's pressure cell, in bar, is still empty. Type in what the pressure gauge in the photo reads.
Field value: 0.5 bar
